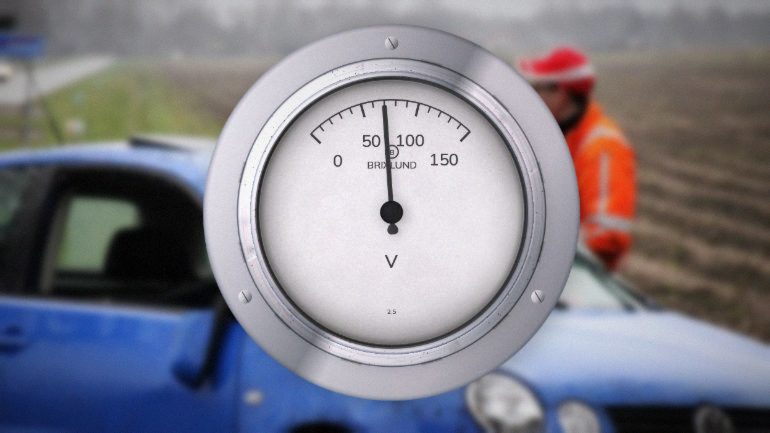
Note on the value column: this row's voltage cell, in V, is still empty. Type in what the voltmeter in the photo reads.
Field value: 70 V
